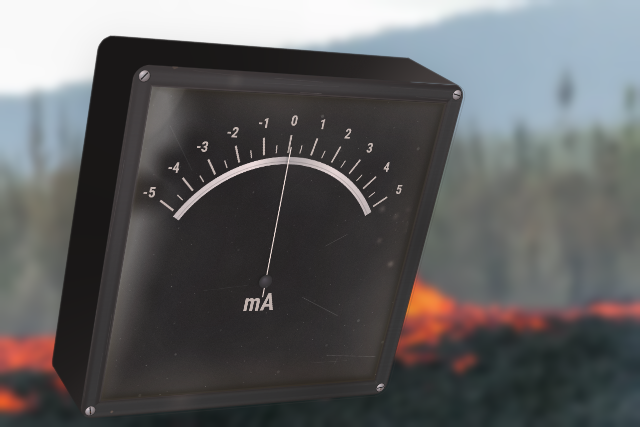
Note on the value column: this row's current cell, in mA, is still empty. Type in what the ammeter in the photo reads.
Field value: 0 mA
